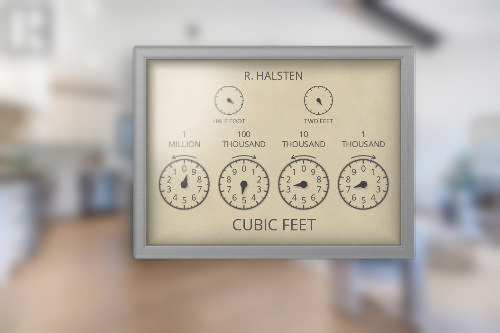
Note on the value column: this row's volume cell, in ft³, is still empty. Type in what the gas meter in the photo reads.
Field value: 952700 ft³
